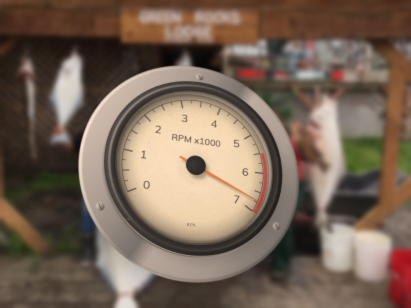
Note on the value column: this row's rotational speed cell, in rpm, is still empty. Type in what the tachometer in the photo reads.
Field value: 6750 rpm
